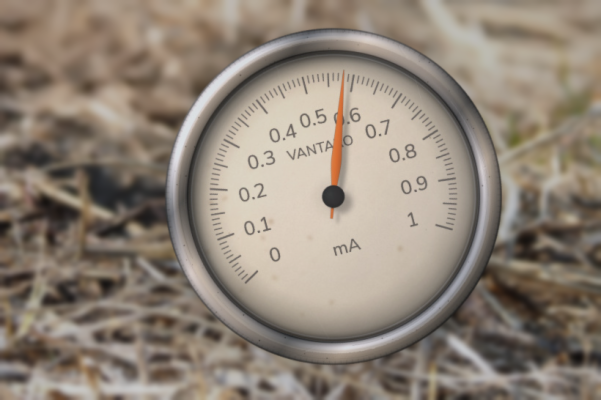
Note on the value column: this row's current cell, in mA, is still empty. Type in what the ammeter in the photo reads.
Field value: 0.58 mA
